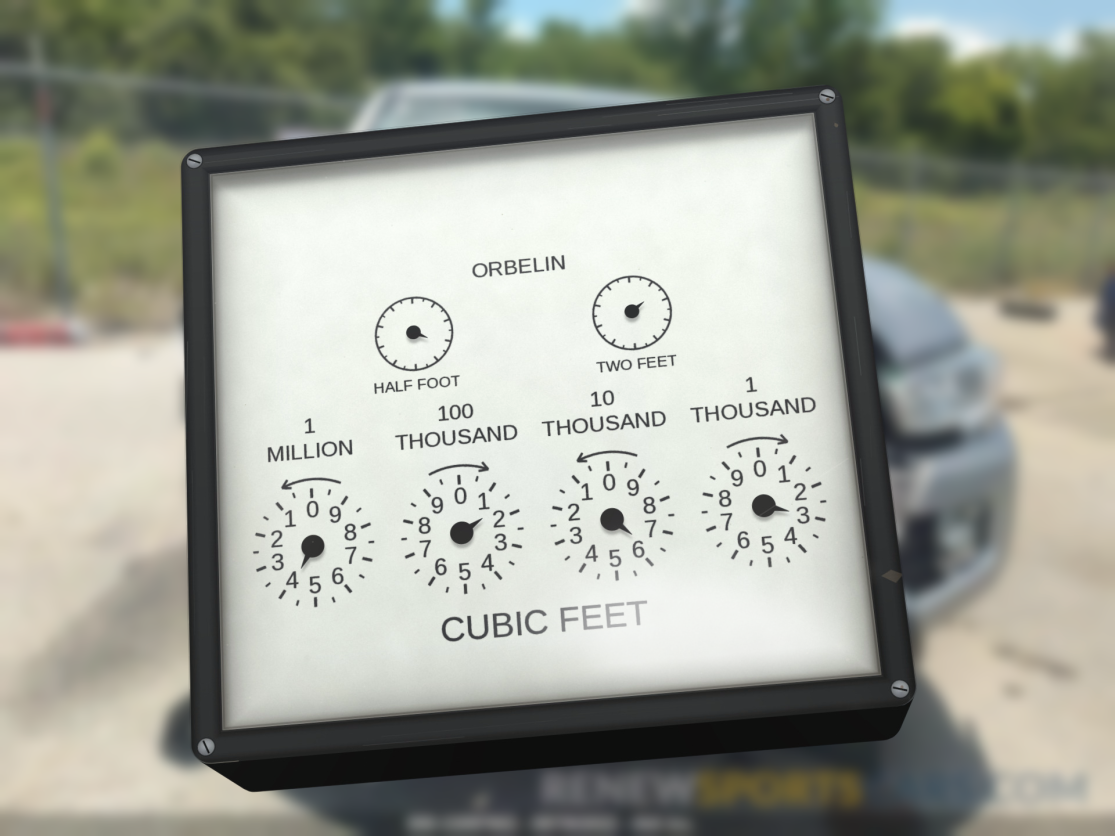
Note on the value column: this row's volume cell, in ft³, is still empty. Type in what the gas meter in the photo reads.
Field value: 416300 ft³
